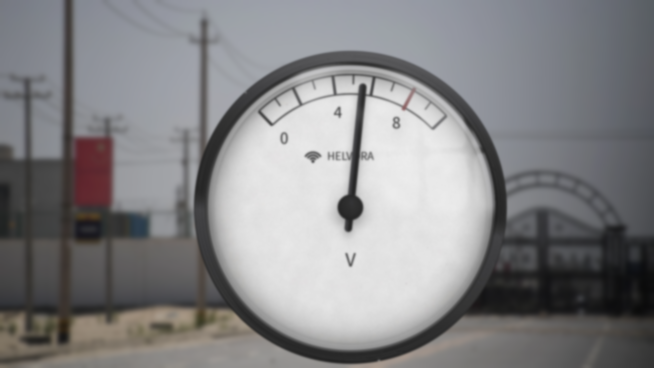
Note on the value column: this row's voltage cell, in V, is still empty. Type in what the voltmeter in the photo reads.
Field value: 5.5 V
